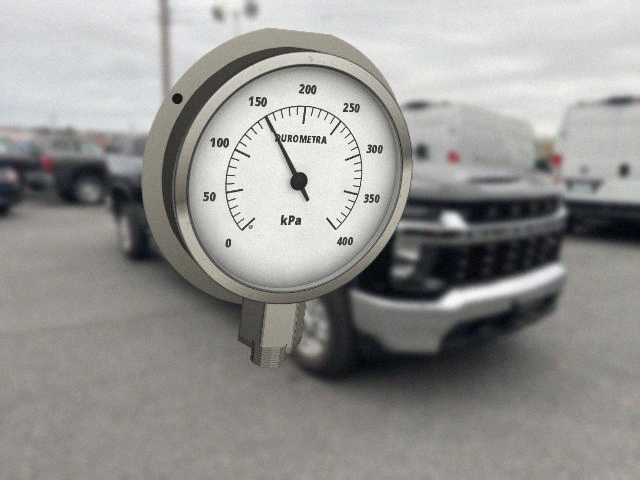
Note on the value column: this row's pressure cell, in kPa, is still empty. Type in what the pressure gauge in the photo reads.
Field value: 150 kPa
